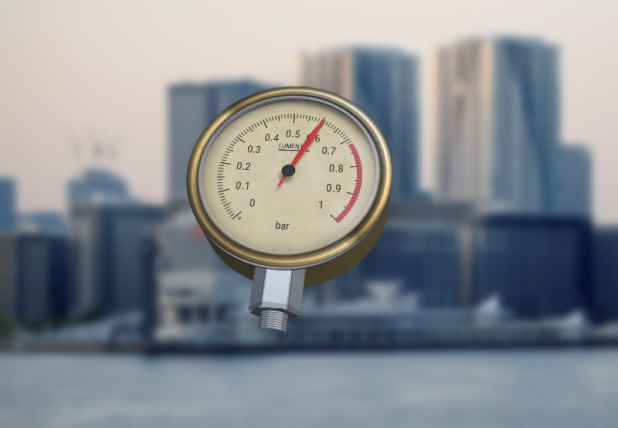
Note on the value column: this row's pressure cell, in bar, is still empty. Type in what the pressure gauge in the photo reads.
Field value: 0.6 bar
